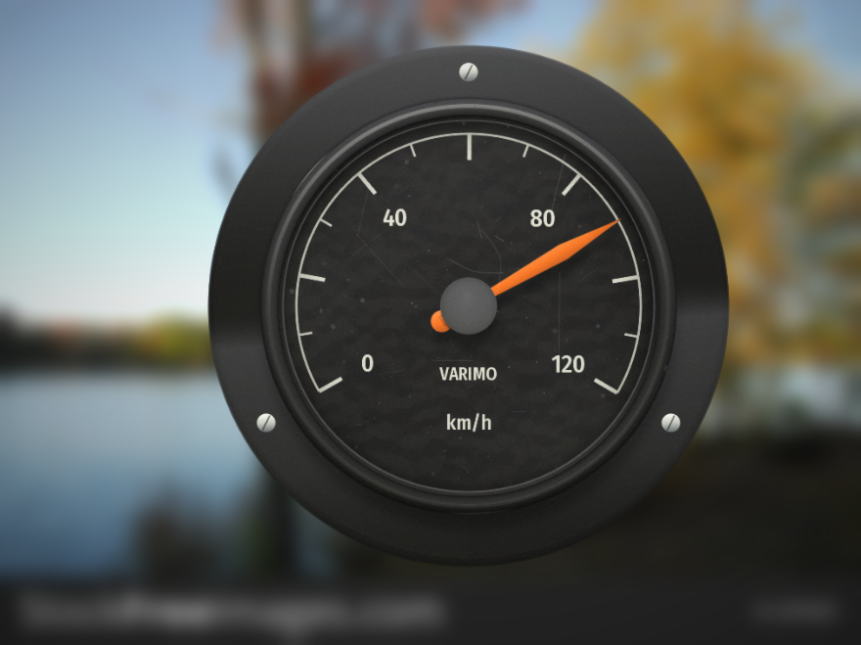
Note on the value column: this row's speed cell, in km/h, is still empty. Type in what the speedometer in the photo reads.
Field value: 90 km/h
